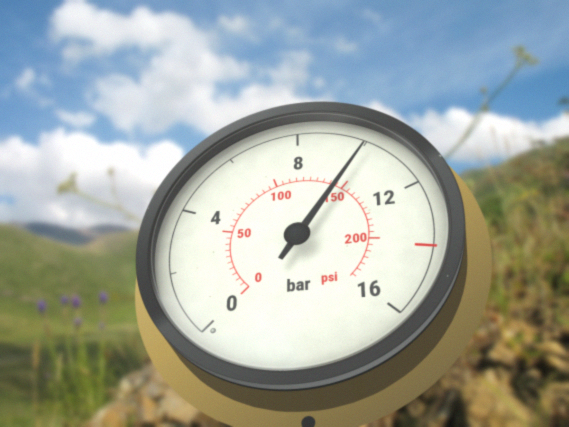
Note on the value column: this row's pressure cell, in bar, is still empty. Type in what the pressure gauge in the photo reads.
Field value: 10 bar
